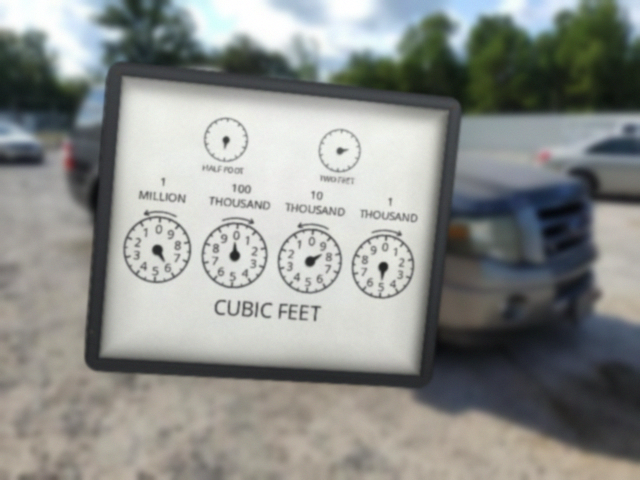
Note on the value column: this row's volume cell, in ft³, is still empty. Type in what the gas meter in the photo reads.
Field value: 598500 ft³
